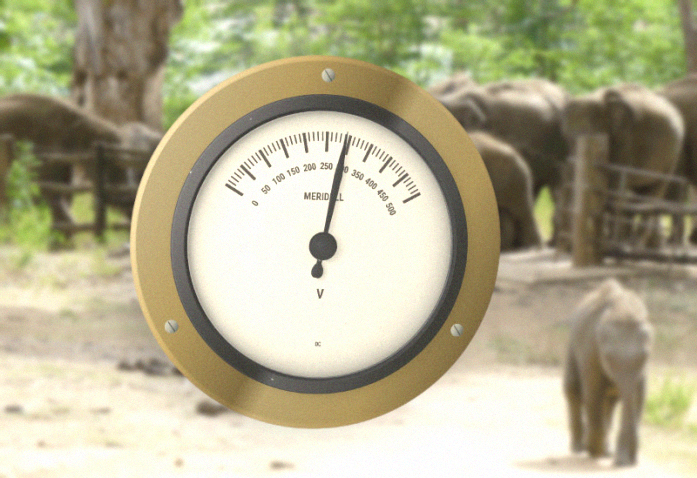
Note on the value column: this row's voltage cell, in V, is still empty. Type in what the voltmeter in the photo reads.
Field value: 290 V
